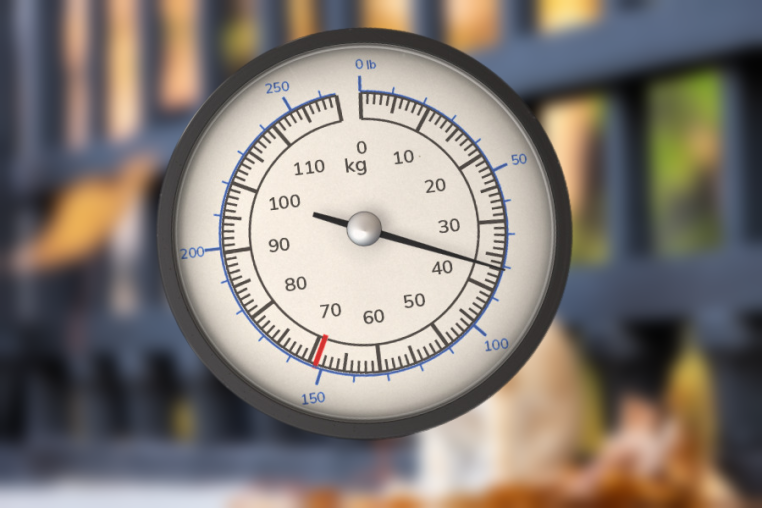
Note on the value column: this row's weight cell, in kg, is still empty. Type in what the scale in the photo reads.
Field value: 37 kg
